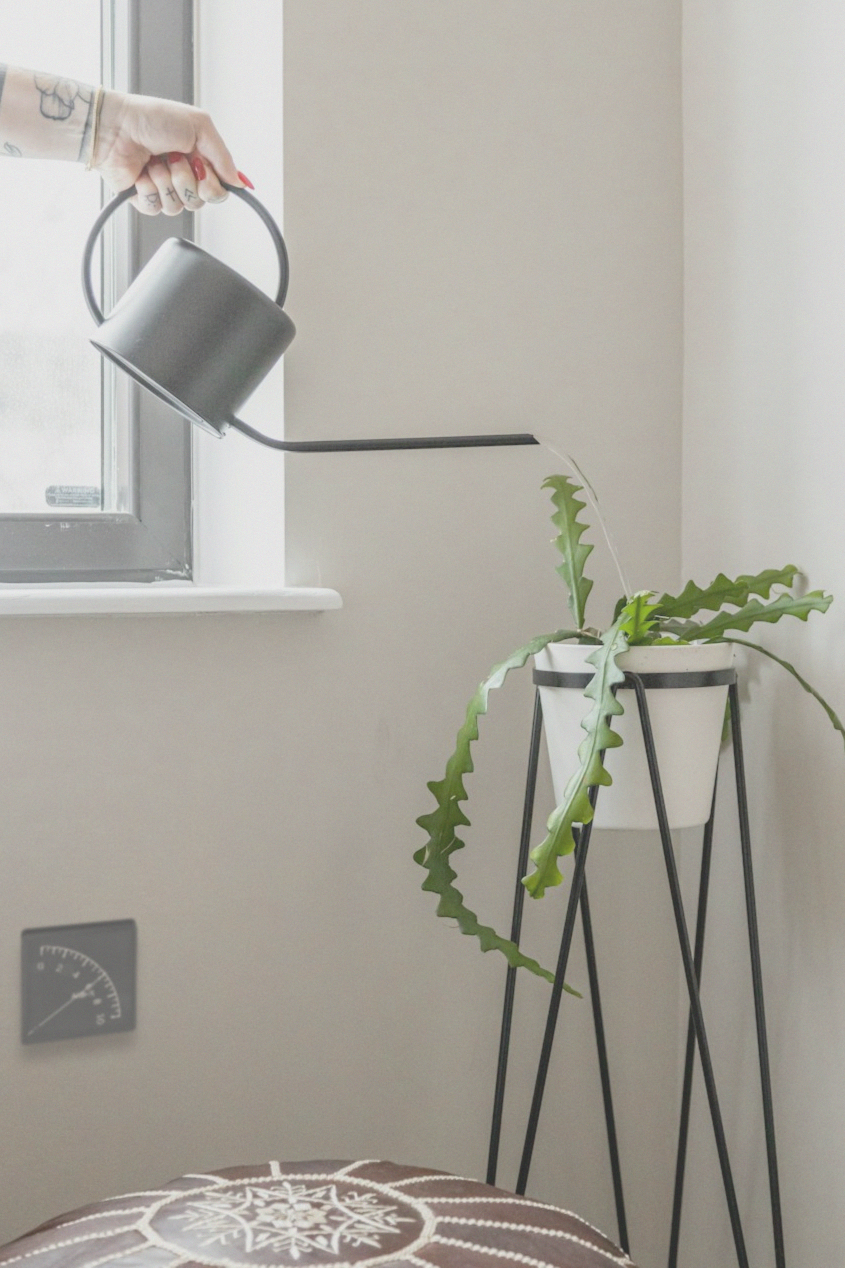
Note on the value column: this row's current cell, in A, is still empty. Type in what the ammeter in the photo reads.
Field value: 6 A
